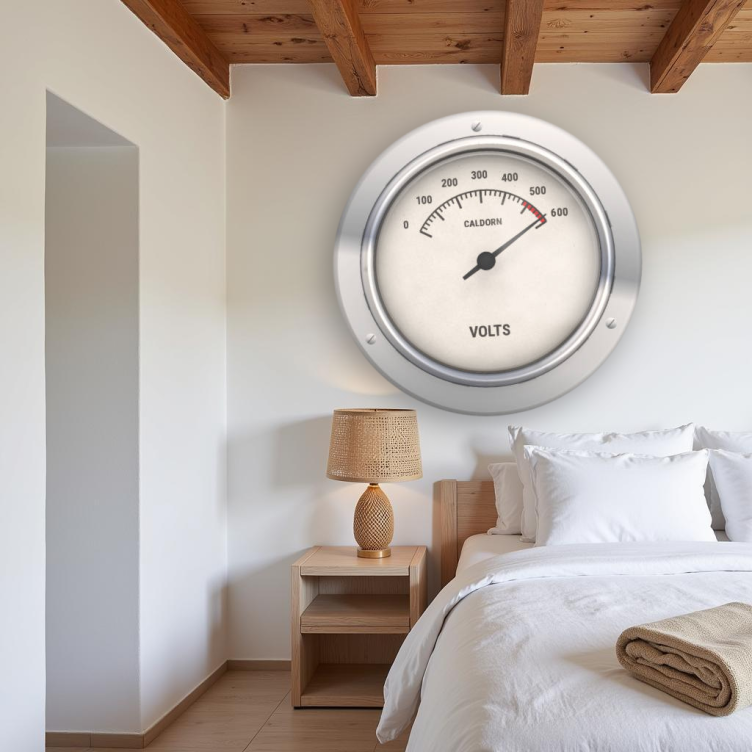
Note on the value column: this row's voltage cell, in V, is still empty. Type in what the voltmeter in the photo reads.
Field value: 580 V
